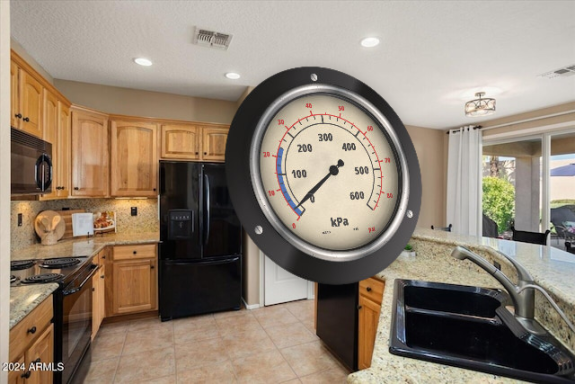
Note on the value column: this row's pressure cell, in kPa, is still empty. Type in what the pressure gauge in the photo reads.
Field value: 20 kPa
